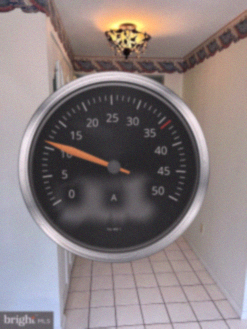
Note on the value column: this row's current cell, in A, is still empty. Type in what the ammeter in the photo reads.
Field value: 11 A
